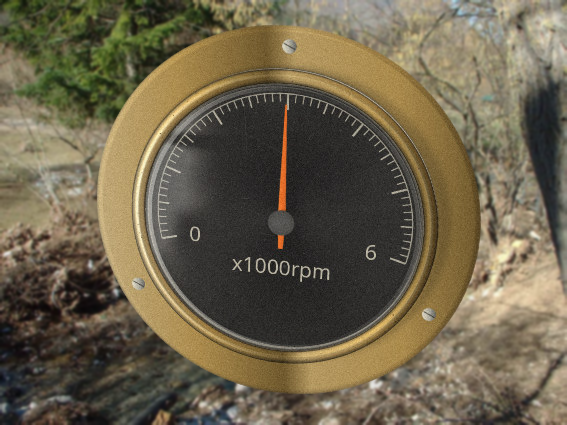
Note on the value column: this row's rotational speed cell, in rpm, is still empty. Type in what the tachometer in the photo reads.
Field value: 3000 rpm
